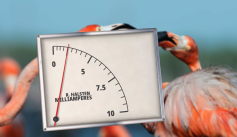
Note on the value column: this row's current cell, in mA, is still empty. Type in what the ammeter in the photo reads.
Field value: 2.5 mA
